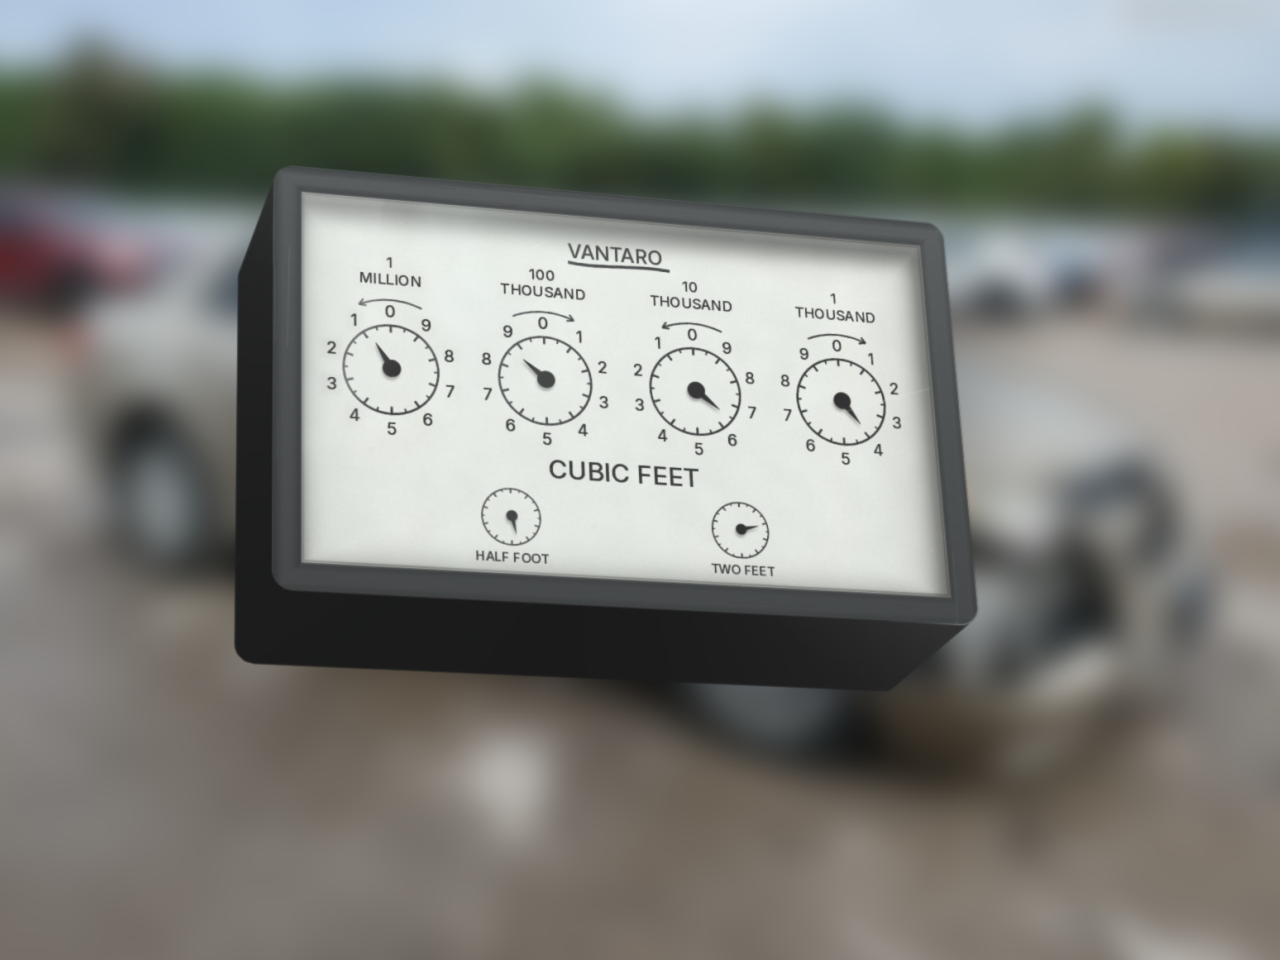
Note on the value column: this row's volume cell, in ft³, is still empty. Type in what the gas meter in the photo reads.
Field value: 86400 ft³
